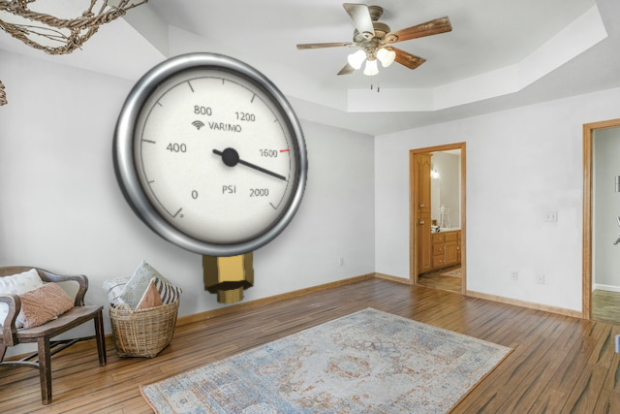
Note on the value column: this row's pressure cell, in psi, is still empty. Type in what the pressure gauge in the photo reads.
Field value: 1800 psi
